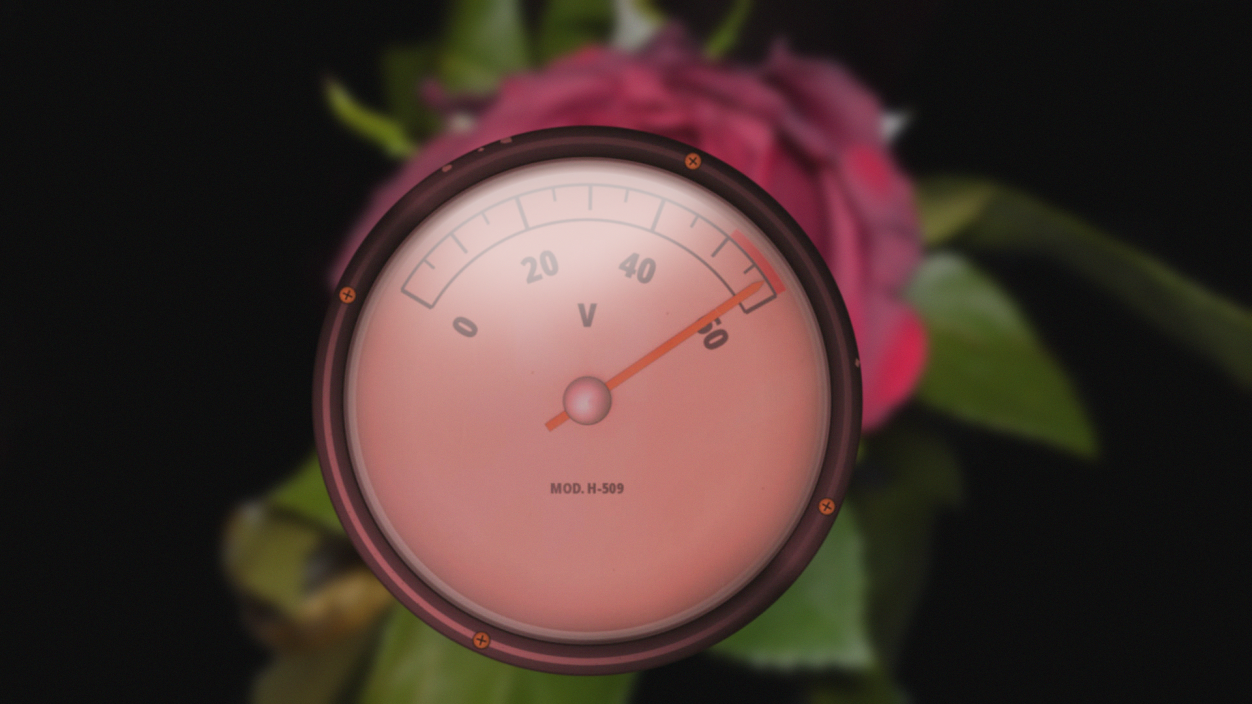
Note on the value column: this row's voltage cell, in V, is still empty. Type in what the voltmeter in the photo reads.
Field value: 57.5 V
